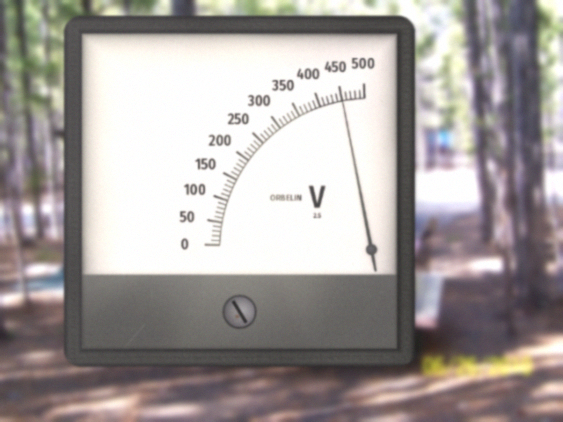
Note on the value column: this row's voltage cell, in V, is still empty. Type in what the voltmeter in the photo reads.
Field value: 450 V
